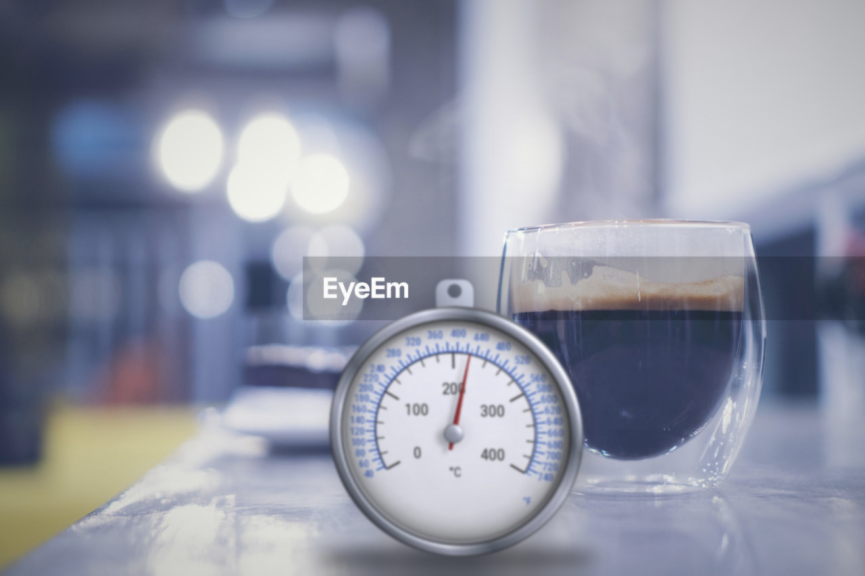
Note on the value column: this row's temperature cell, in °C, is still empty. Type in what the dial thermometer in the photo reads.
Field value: 220 °C
